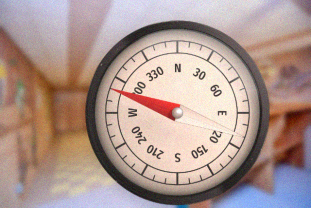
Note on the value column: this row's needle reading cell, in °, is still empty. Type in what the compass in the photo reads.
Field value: 290 °
